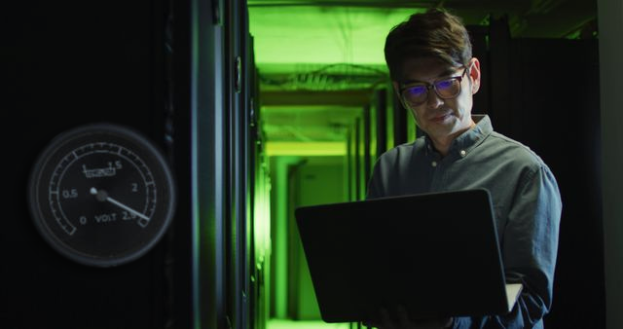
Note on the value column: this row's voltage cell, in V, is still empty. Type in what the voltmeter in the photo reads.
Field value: 2.4 V
